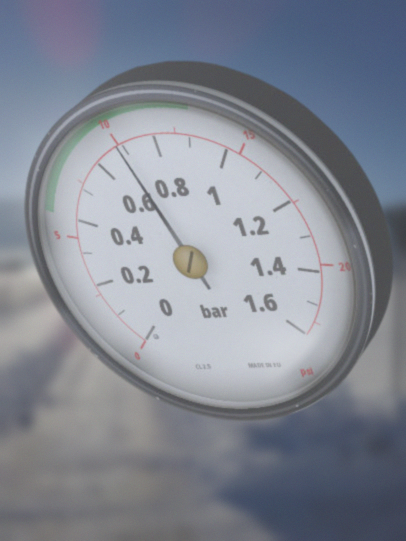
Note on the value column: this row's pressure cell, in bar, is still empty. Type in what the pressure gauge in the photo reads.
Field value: 0.7 bar
